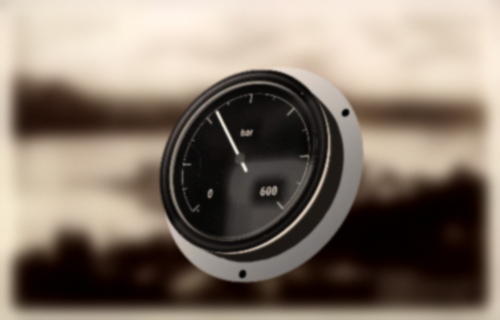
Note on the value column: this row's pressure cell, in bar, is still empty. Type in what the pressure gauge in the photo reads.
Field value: 225 bar
